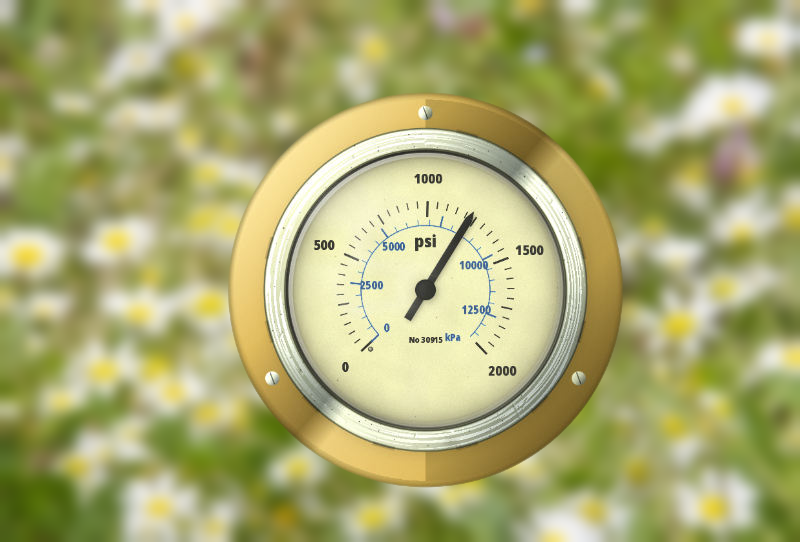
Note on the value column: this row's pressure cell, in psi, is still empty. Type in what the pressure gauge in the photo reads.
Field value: 1225 psi
